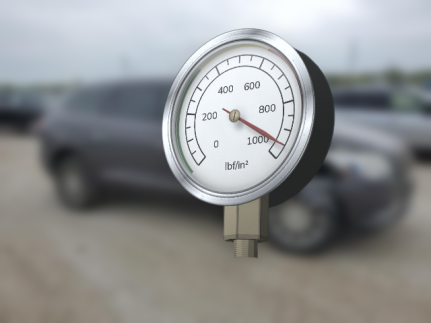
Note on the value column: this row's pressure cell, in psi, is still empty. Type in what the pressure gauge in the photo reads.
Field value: 950 psi
